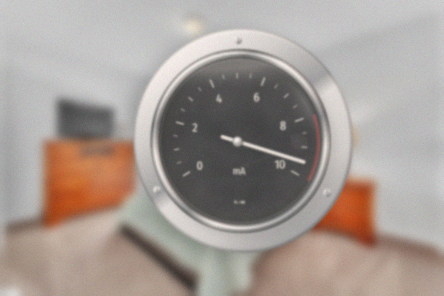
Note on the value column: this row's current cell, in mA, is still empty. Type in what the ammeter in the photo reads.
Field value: 9.5 mA
